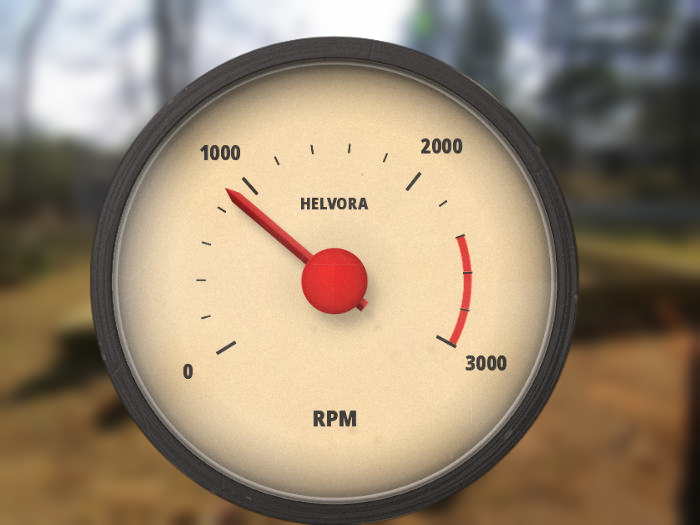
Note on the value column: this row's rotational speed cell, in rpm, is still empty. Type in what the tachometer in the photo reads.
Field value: 900 rpm
